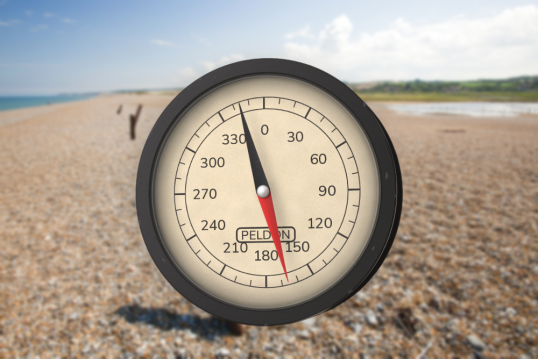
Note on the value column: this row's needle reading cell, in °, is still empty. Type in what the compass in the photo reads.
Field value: 165 °
